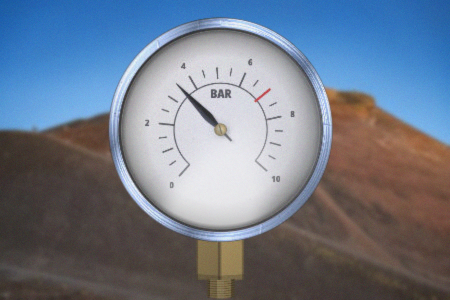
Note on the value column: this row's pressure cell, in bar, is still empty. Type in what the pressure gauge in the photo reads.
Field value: 3.5 bar
